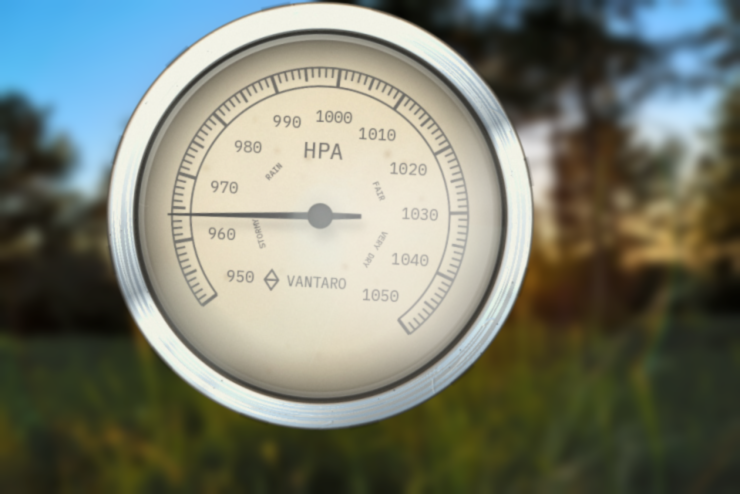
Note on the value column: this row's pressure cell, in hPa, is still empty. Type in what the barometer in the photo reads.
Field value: 964 hPa
